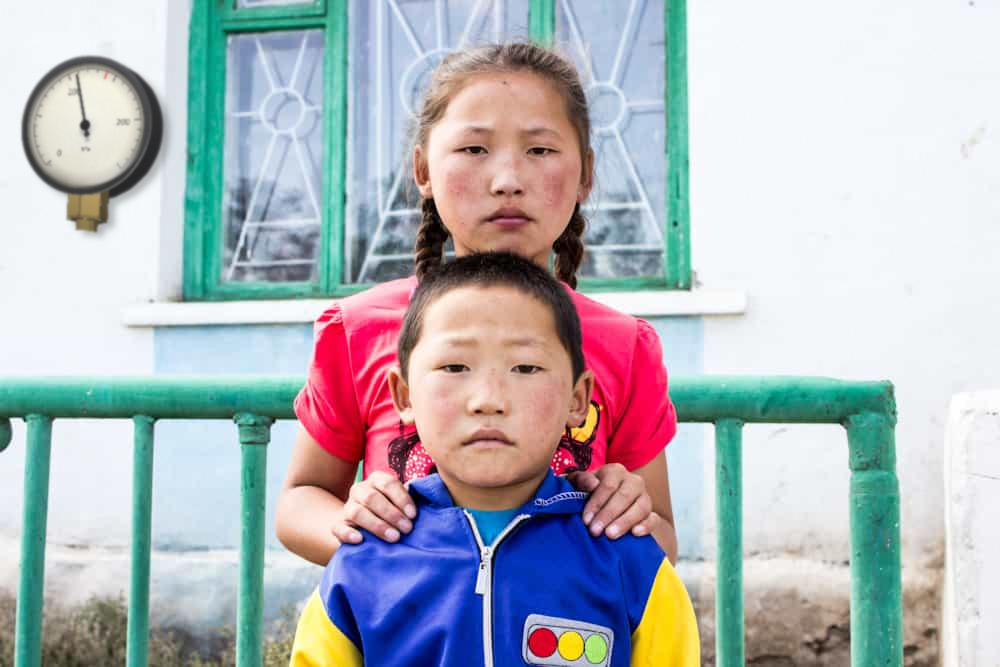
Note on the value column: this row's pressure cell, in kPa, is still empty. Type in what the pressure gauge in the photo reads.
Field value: 110 kPa
